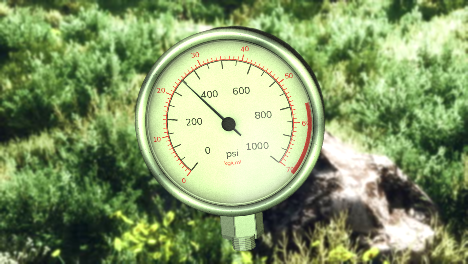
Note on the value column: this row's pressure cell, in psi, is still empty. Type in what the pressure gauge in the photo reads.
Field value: 350 psi
